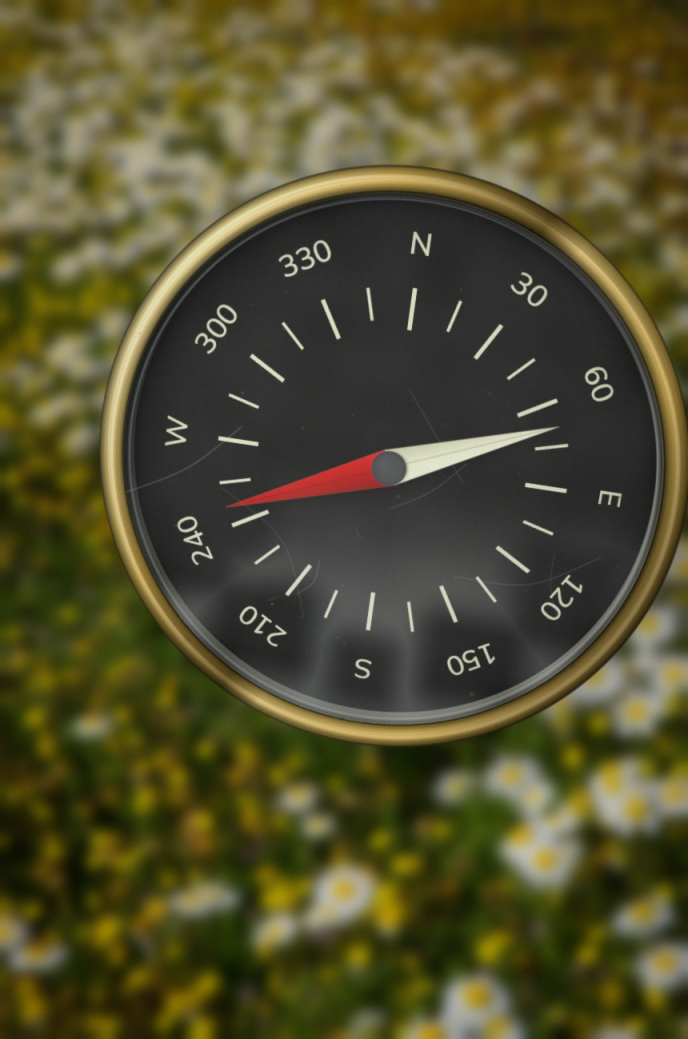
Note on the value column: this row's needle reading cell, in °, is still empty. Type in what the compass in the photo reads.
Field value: 247.5 °
